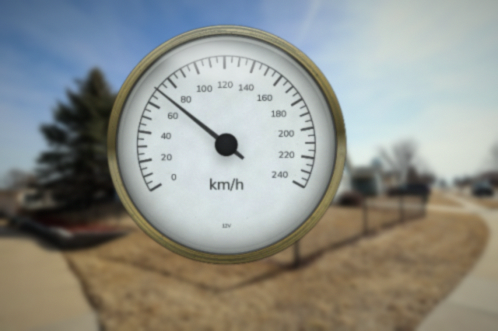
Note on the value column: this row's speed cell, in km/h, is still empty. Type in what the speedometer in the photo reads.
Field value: 70 km/h
